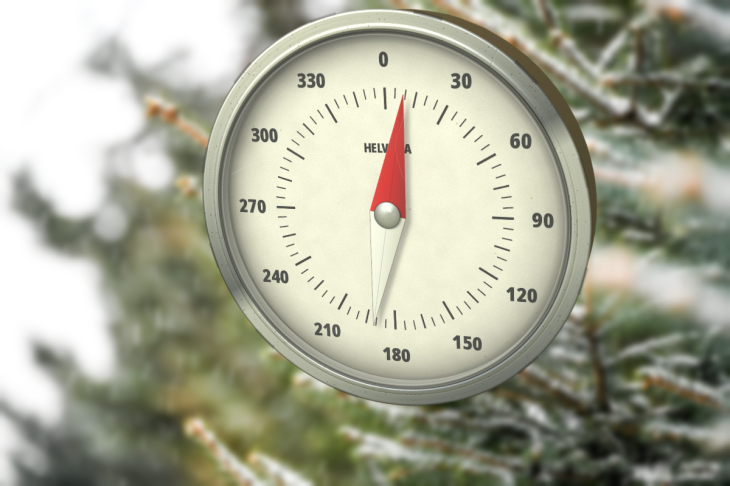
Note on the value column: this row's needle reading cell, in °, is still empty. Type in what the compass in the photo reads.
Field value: 10 °
